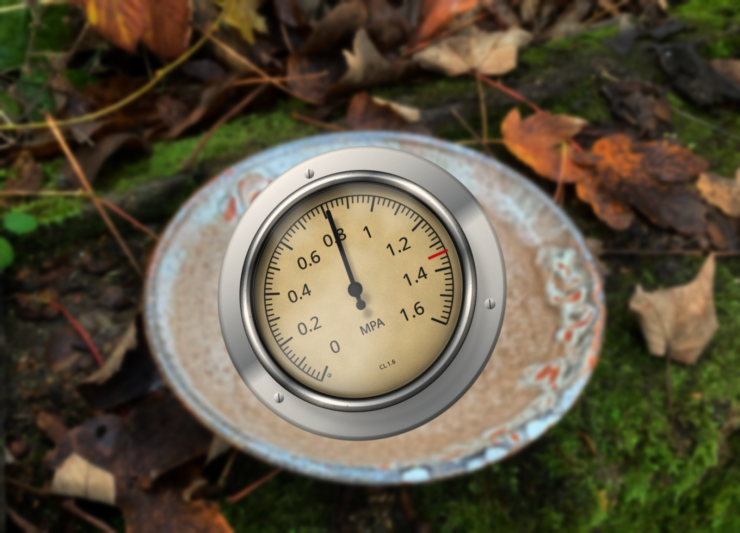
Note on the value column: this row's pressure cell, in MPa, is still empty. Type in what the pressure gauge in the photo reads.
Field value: 0.82 MPa
